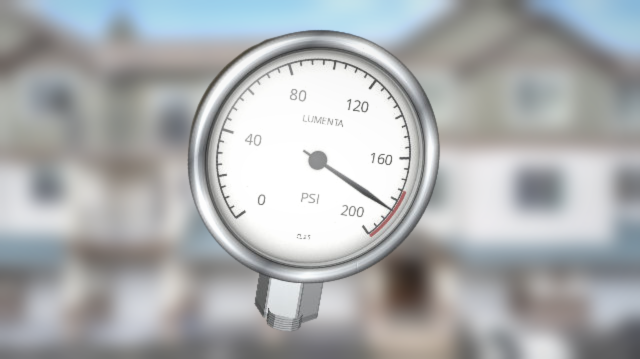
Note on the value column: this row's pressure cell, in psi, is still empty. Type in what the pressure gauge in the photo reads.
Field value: 185 psi
